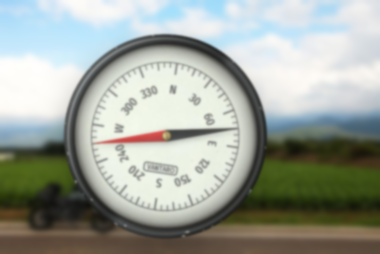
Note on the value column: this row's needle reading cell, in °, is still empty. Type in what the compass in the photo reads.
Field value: 255 °
